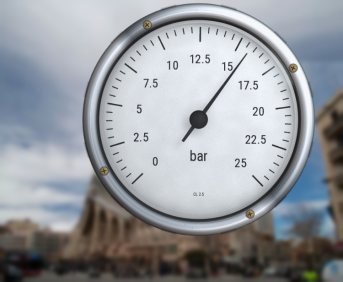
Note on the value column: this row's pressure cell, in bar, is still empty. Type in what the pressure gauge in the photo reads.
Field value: 15.75 bar
